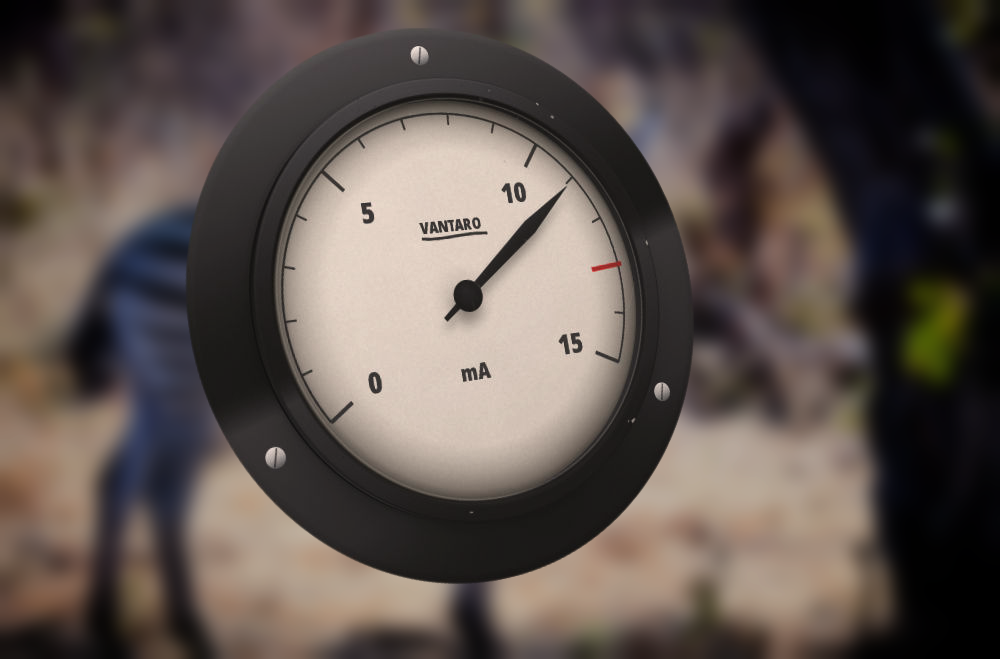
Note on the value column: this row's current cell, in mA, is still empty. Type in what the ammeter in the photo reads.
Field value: 11 mA
